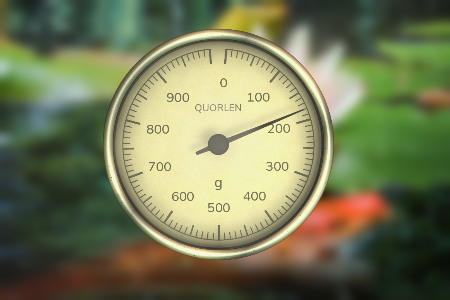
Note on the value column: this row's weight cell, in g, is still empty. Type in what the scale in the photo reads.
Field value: 180 g
